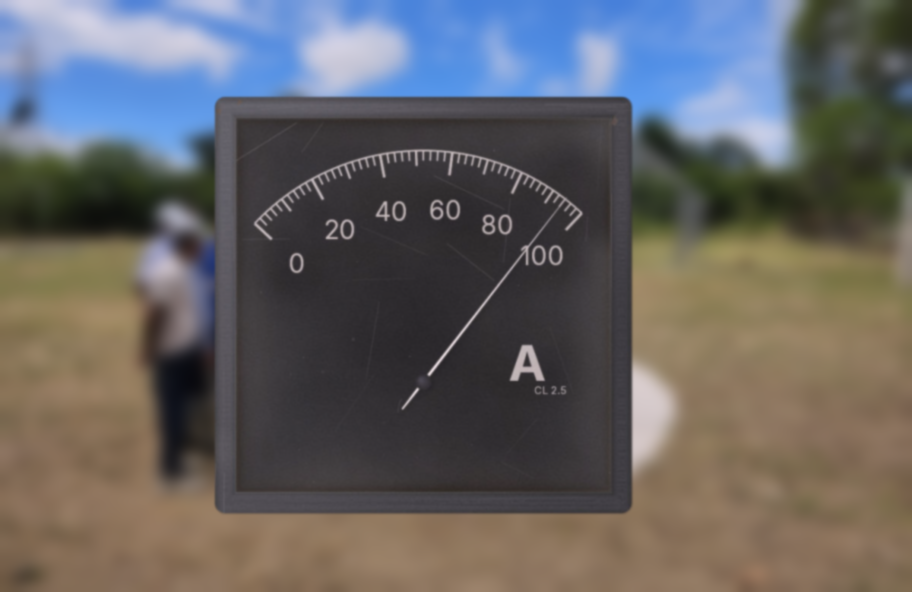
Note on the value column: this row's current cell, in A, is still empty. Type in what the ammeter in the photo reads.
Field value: 94 A
